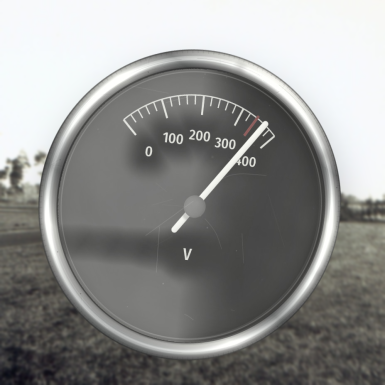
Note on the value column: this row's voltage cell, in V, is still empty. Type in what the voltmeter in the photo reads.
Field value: 360 V
